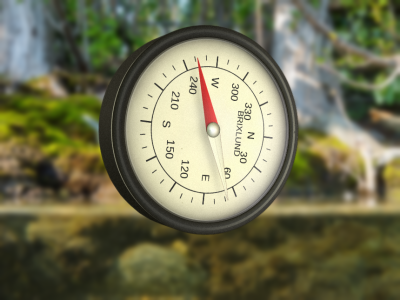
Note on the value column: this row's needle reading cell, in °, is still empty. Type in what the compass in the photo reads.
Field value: 250 °
